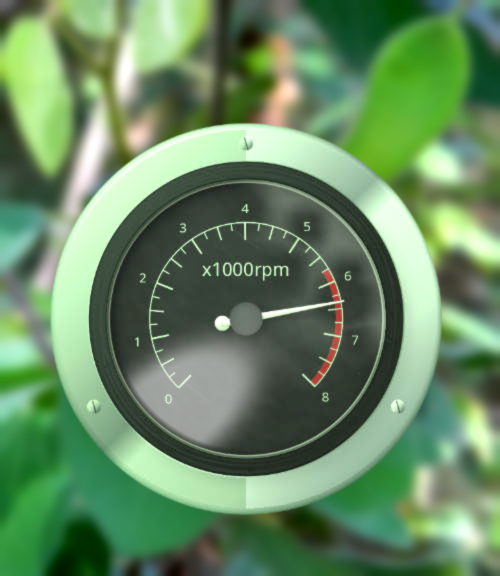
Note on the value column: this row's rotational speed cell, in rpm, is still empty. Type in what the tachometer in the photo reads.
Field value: 6375 rpm
